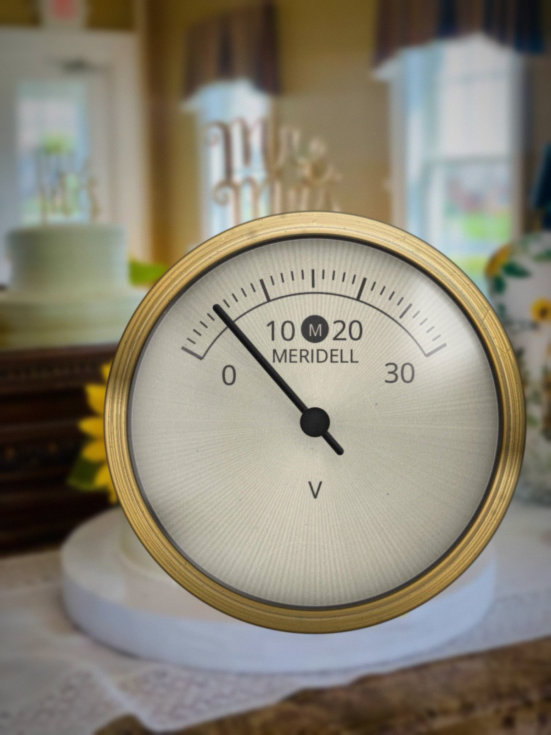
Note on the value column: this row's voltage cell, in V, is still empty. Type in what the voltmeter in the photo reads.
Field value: 5 V
